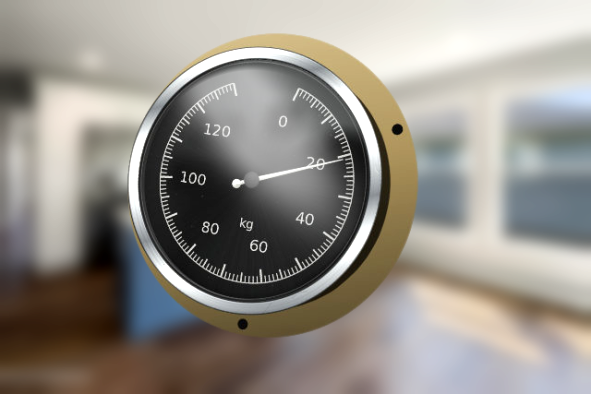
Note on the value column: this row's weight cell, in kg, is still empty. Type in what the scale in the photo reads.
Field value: 21 kg
